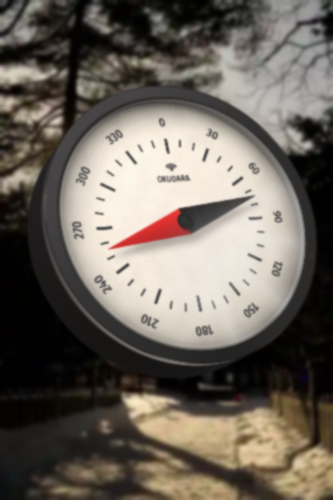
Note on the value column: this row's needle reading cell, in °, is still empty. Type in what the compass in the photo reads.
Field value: 255 °
